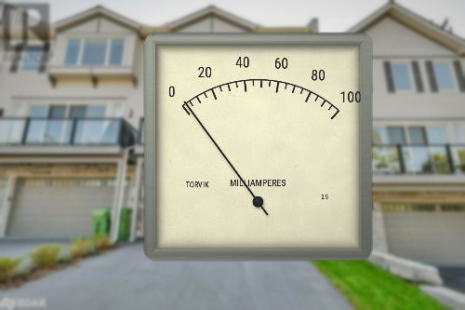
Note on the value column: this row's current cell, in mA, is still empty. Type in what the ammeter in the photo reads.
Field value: 2.5 mA
